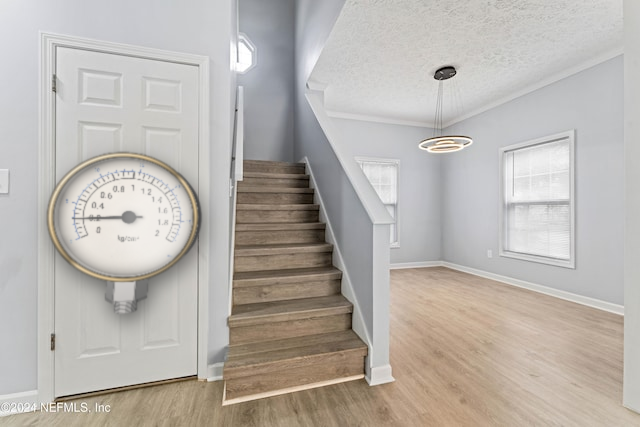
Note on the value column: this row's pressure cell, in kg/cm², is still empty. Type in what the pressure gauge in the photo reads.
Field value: 0.2 kg/cm²
